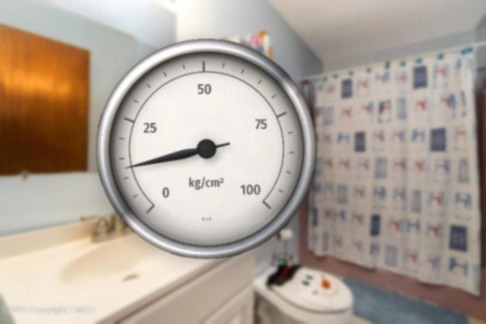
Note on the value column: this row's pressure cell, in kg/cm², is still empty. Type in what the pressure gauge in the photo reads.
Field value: 12.5 kg/cm²
